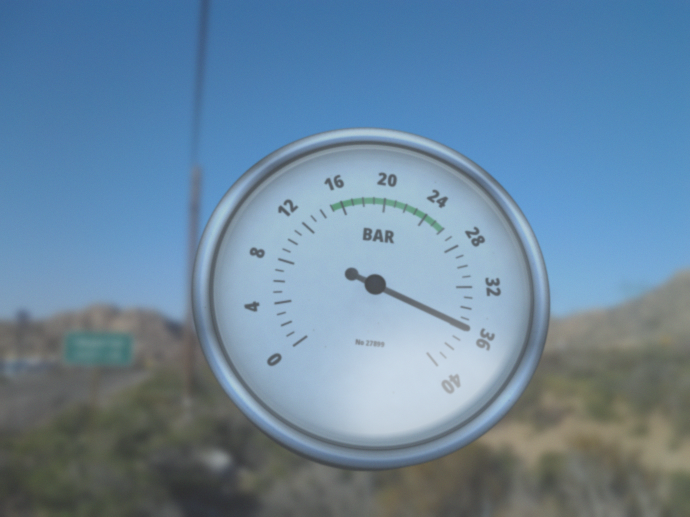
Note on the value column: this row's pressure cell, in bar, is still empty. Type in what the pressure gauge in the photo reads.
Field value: 36 bar
